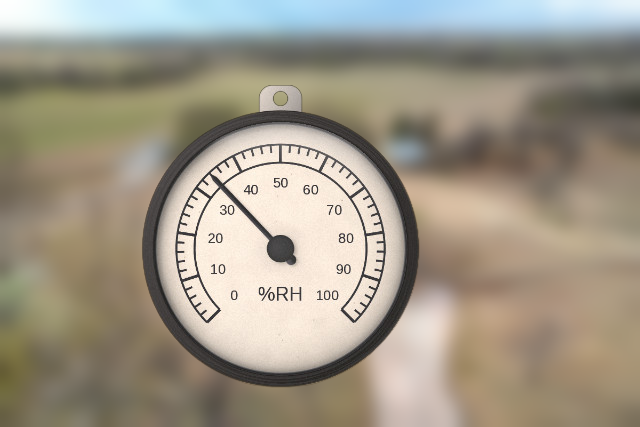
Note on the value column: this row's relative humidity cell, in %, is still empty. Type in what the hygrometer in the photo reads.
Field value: 34 %
